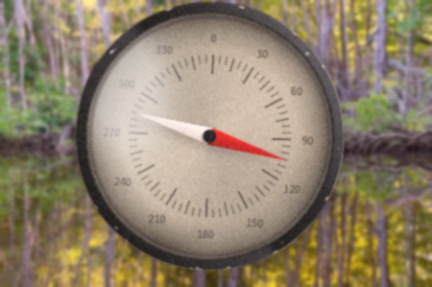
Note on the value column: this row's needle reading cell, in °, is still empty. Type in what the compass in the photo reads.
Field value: 105 °
